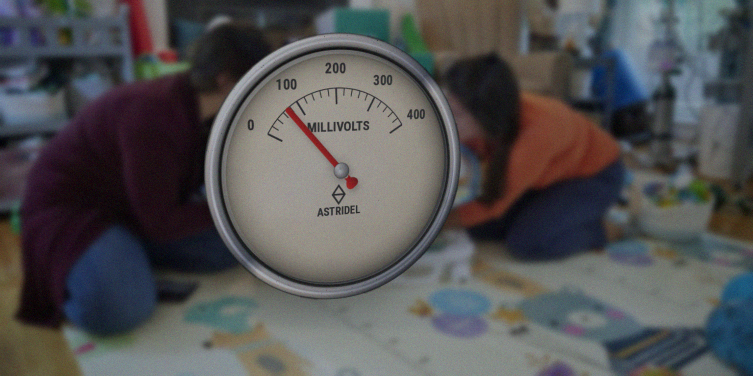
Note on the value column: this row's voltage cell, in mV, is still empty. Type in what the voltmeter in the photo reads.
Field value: 70 mV
